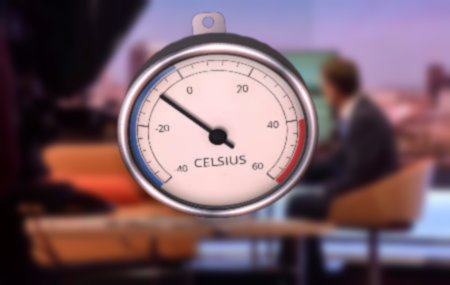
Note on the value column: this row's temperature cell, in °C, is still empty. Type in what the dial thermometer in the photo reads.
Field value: -8 °C
